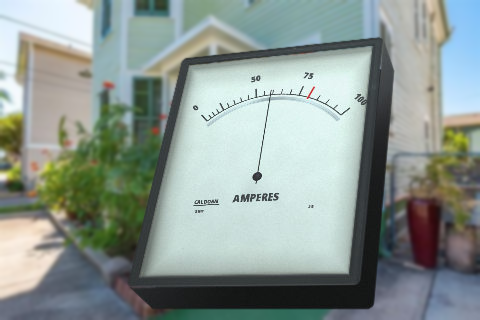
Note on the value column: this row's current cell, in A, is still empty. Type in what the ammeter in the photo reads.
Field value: 60 A
